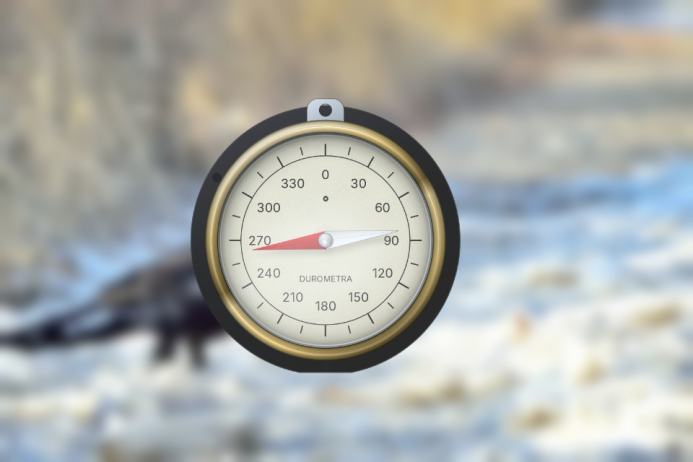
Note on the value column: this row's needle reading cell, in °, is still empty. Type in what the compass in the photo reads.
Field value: 262.5 °
